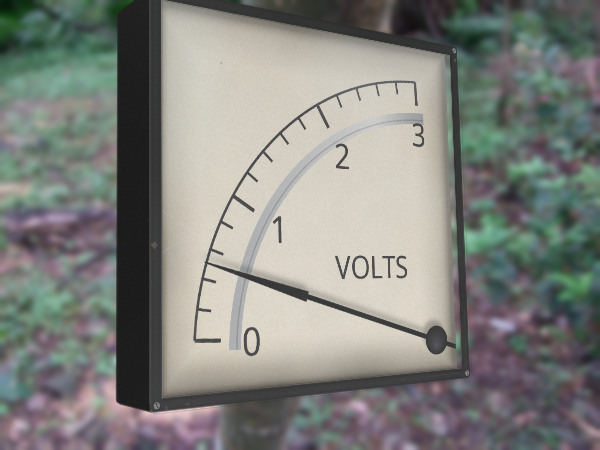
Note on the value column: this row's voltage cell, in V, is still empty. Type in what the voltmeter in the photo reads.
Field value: 0.5 V
